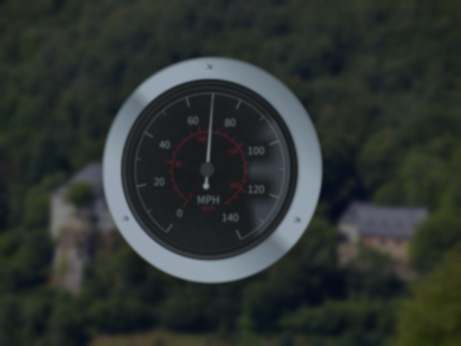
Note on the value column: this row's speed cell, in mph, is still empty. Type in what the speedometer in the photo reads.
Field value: 70 mph
